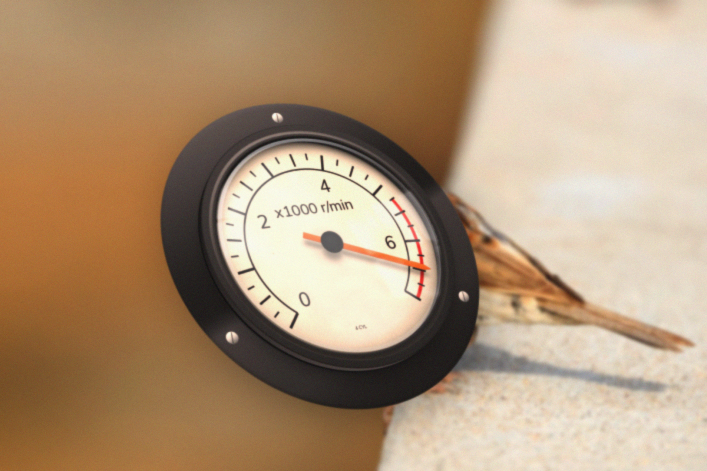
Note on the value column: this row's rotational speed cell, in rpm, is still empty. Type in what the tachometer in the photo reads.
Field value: 6500 rpm
